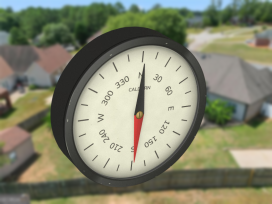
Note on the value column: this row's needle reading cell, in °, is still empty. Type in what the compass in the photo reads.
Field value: 180 °
